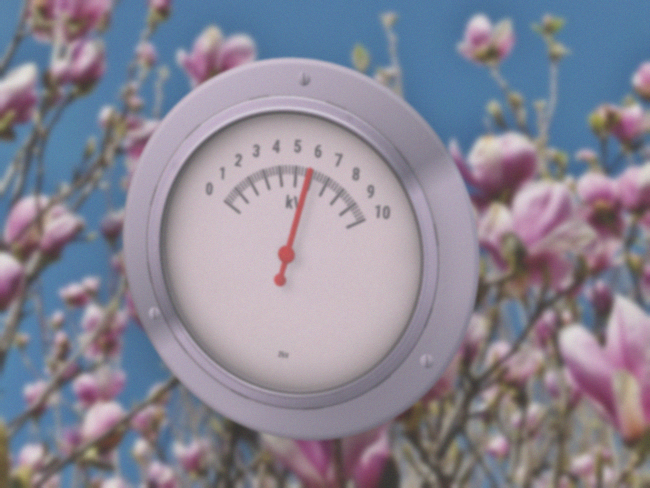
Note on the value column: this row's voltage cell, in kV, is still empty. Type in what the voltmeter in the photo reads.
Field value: 6 kV
